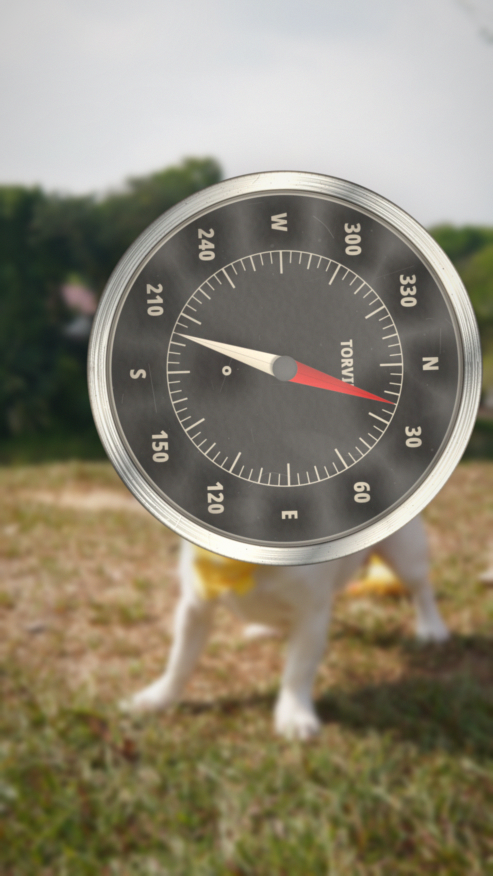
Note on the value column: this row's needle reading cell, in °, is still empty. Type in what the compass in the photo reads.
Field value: 20 °
